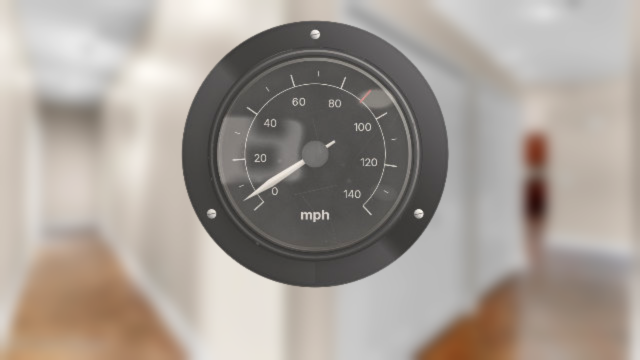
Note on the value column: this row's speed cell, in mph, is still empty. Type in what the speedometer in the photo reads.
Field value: 5 mph
